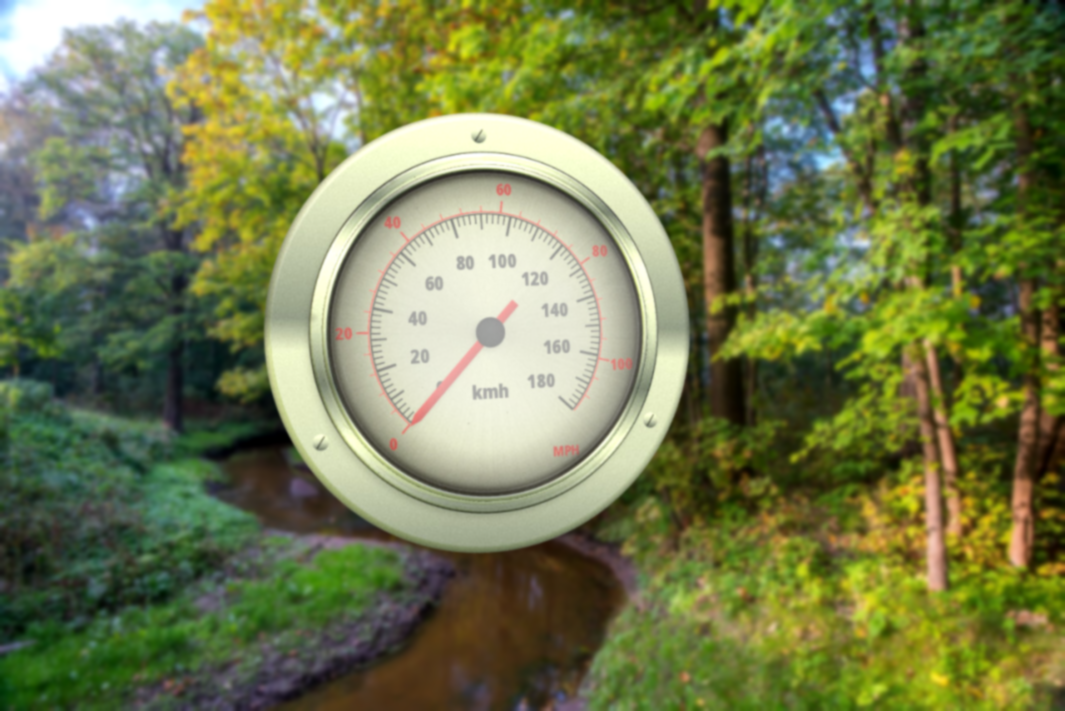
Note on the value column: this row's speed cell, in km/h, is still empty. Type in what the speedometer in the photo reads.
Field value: 0 km/h
